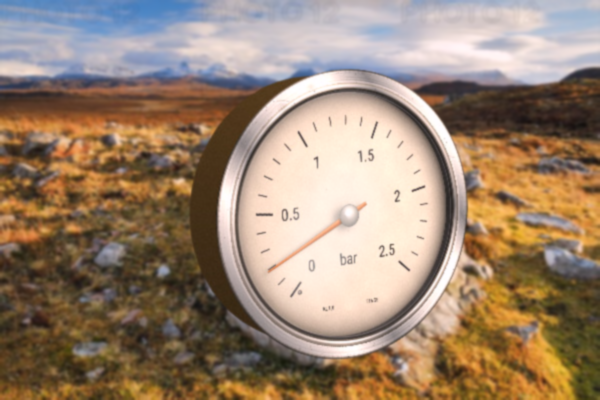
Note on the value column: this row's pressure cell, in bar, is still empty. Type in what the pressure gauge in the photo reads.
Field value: 0.2 bar
